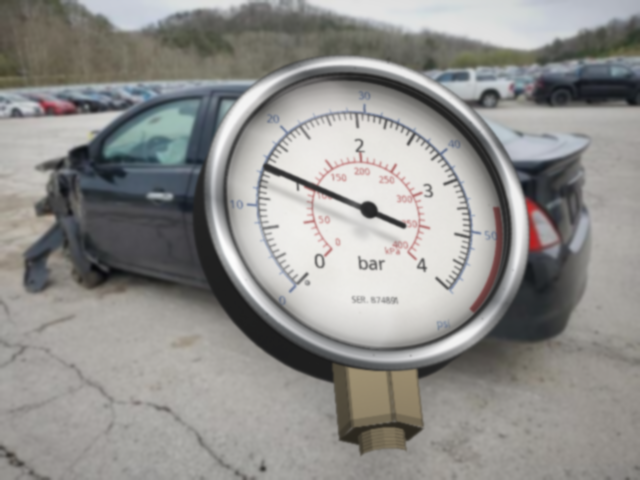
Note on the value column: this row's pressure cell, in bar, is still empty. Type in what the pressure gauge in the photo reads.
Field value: 1 bar
